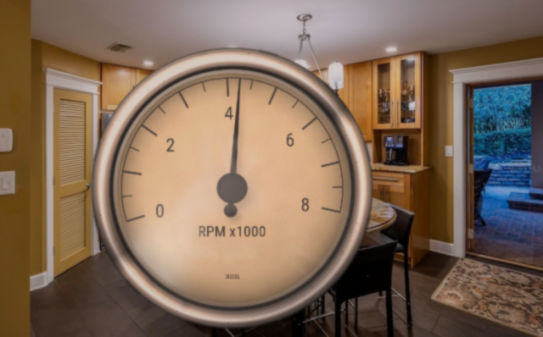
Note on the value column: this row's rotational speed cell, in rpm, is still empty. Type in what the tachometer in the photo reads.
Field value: 4250 rpm
